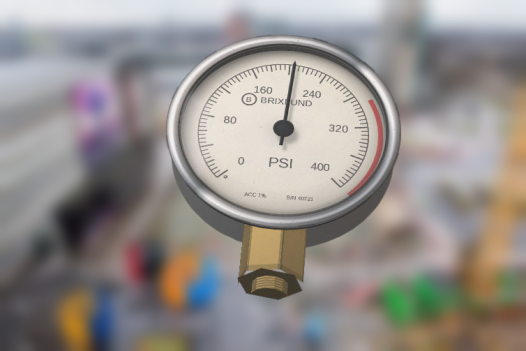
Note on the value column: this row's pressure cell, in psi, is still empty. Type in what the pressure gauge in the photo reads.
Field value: 205 psi
